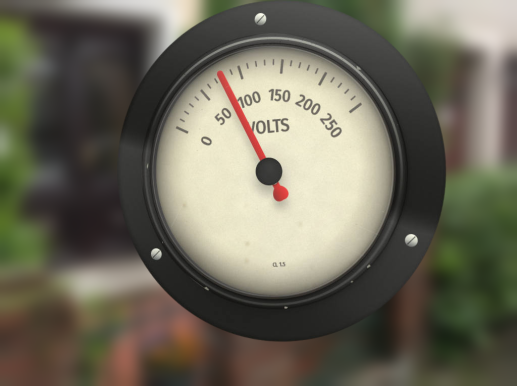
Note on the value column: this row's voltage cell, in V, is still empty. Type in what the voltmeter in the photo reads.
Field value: 80 V
